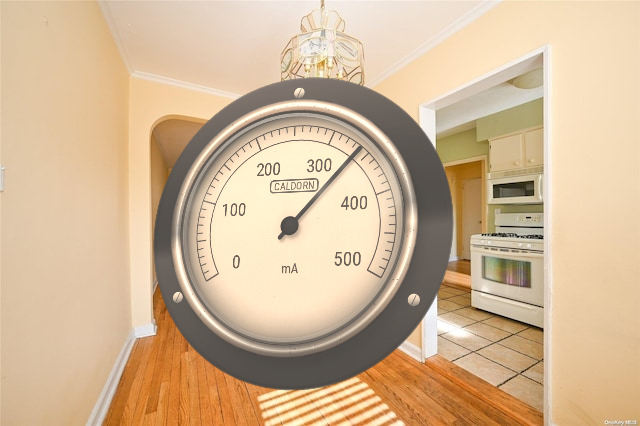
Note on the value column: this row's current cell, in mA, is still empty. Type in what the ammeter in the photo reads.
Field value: 340 mA
